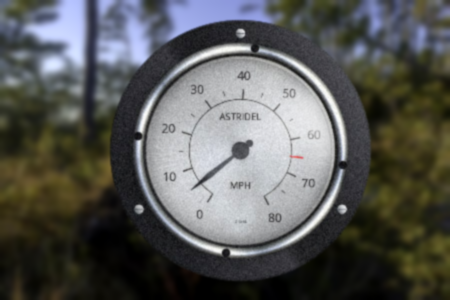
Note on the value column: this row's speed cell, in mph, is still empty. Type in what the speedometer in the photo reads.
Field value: 5 mph
